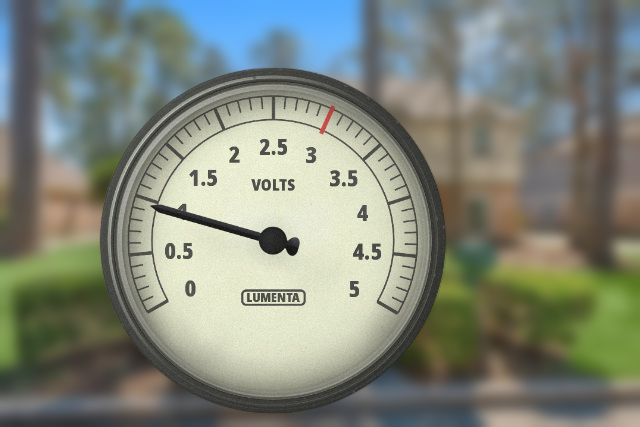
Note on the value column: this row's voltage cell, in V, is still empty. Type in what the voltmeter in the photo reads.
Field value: 0.95 V
